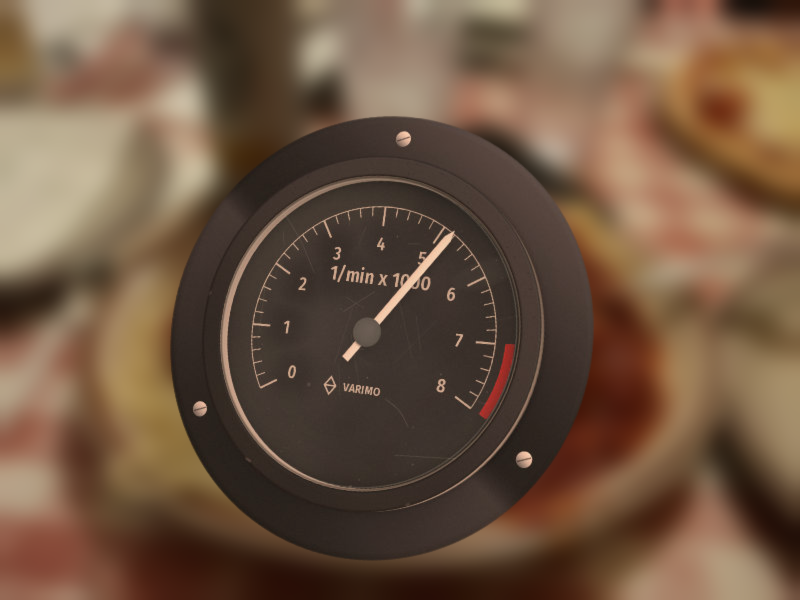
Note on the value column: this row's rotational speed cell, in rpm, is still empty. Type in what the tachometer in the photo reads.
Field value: 5200 rpm
